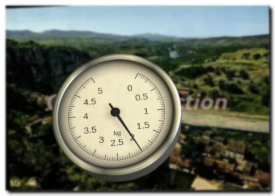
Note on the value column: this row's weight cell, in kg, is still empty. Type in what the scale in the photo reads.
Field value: 2 kg
